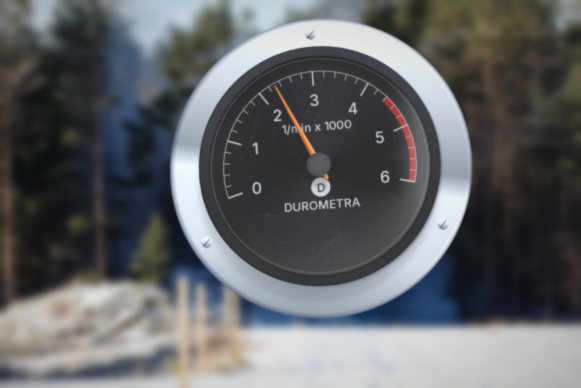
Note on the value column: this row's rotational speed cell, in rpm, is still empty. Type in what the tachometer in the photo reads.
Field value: 2300 rpm
